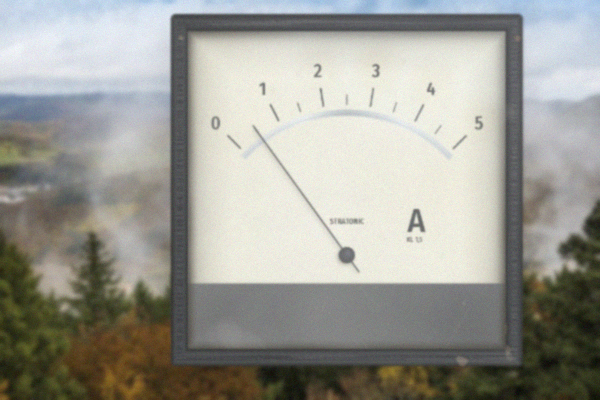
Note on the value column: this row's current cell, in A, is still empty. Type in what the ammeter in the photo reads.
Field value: 0.5 A
